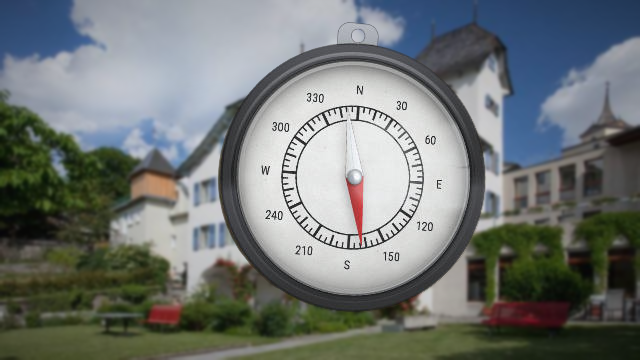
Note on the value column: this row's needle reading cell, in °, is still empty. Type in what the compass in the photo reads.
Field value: 170 °
